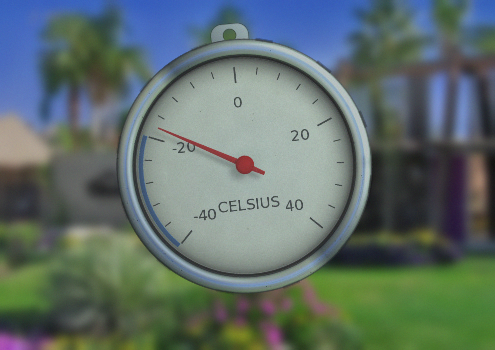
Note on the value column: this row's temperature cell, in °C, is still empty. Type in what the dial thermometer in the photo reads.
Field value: -18 °C
